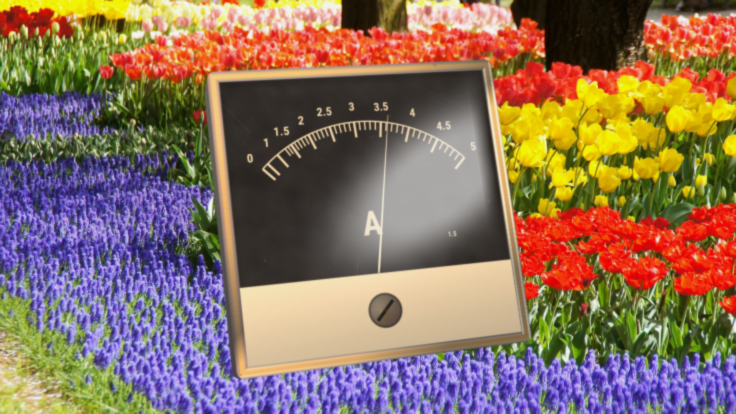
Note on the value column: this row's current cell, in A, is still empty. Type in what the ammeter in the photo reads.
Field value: 3.6 A
